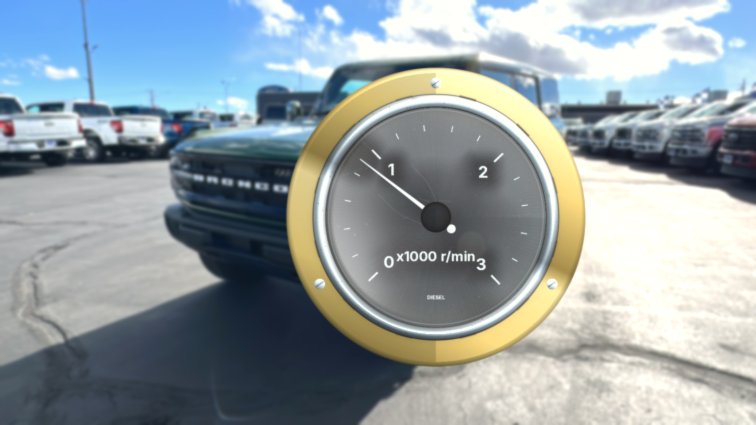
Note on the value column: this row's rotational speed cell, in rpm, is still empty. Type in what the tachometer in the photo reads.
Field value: 900 rpm
